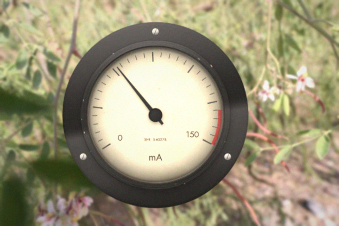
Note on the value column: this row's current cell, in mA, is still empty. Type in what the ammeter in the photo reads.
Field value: 52.5 mA
